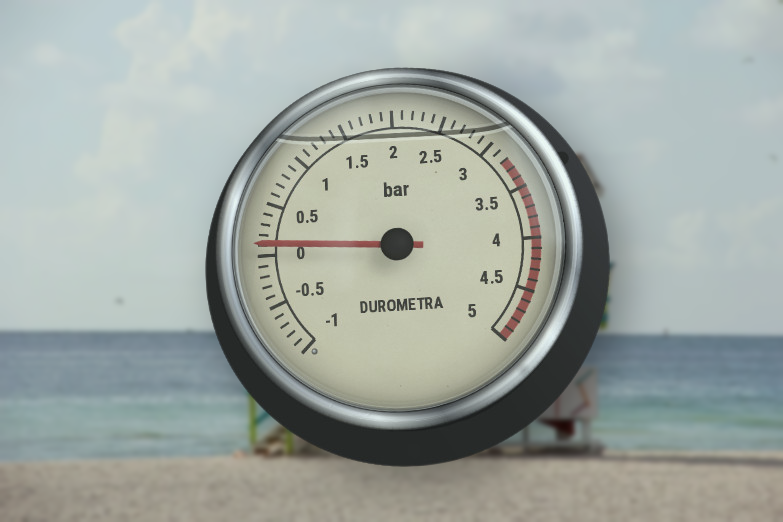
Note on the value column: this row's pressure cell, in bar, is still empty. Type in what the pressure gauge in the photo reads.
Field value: 0.1 bar
